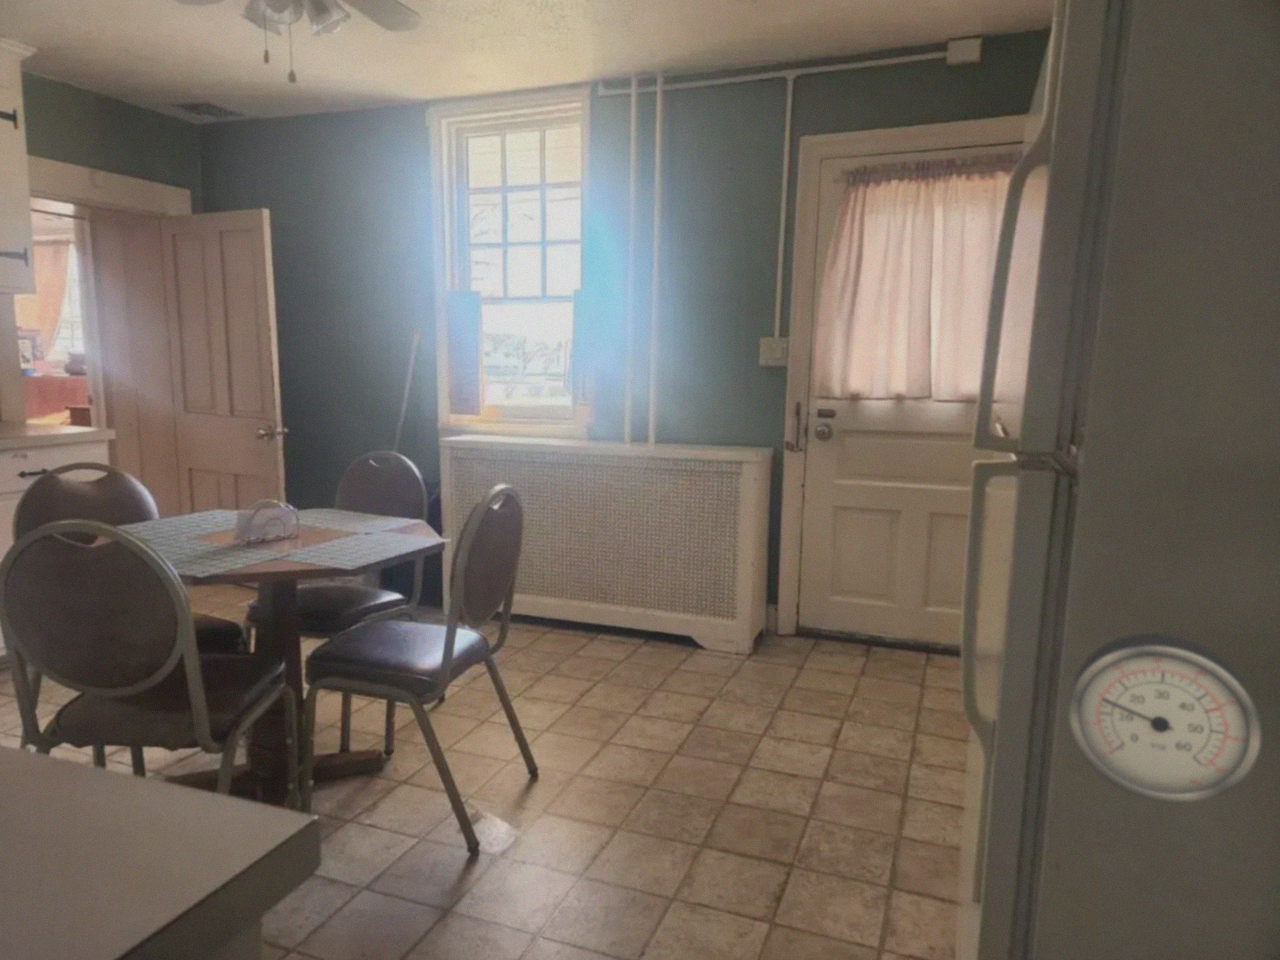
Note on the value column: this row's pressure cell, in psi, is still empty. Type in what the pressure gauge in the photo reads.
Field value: 14 psi
